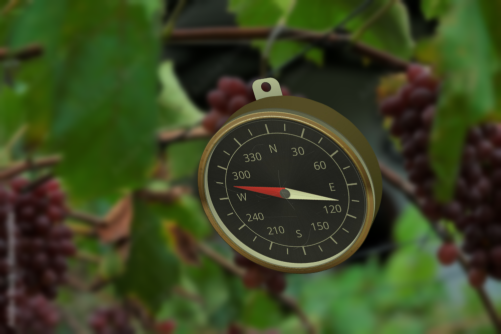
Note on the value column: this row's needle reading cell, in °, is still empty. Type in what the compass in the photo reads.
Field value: 285 °
